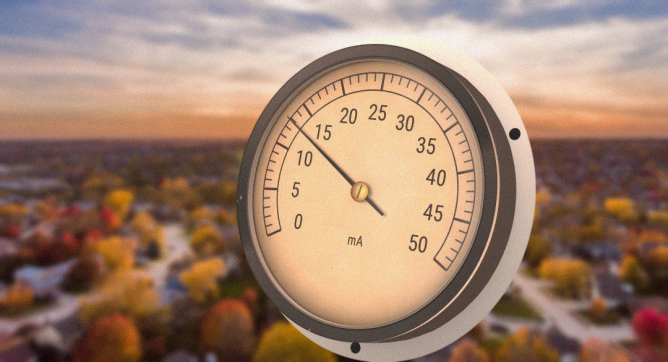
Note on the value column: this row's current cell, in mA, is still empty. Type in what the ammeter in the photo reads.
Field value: 13 mA
